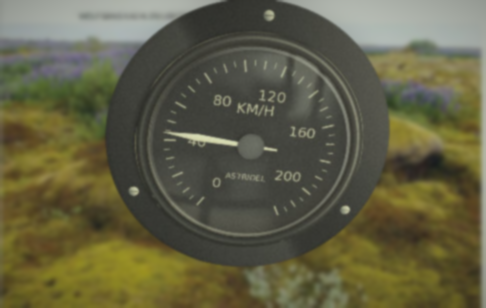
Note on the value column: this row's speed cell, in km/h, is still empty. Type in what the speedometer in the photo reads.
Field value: 45 km/h
